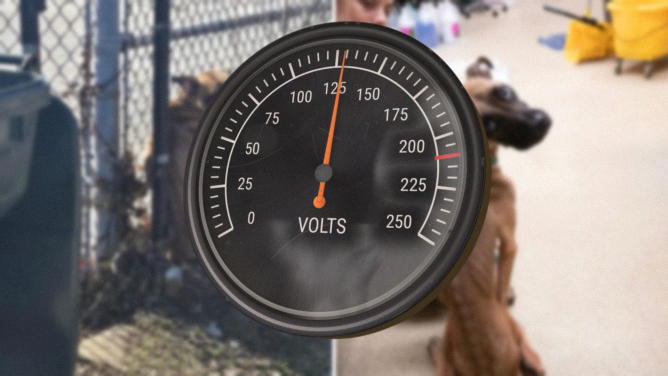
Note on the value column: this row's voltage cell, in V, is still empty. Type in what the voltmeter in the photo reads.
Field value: 130 V
